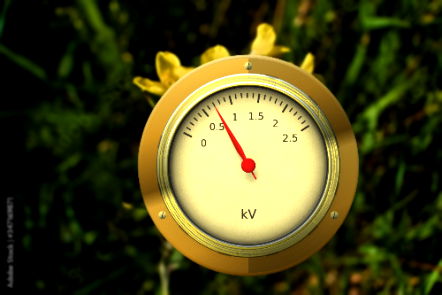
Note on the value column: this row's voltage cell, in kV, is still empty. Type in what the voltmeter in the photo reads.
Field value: 0.7 kV
